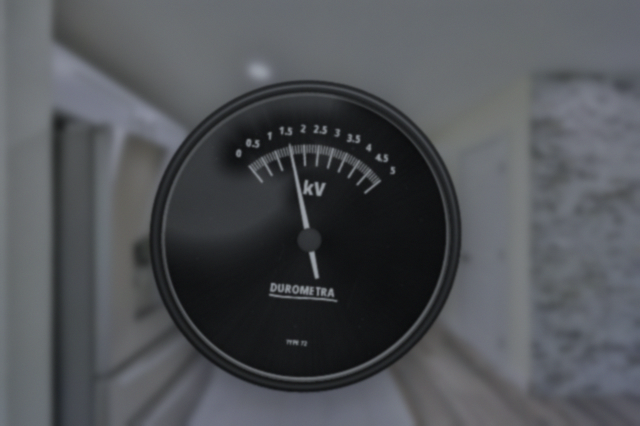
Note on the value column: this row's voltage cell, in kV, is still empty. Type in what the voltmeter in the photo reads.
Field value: 1.5 kV
